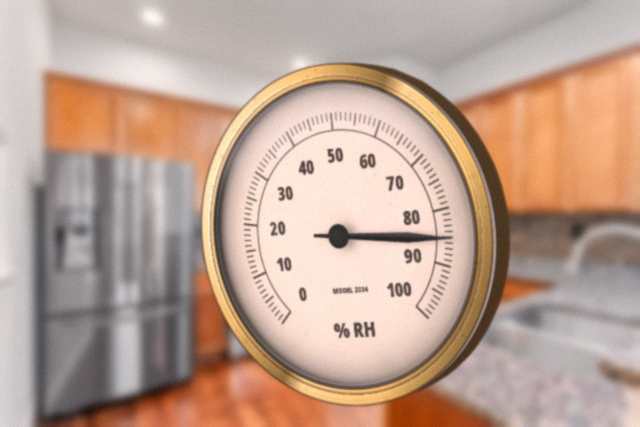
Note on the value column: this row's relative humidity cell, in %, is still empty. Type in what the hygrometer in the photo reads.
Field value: 85 %
